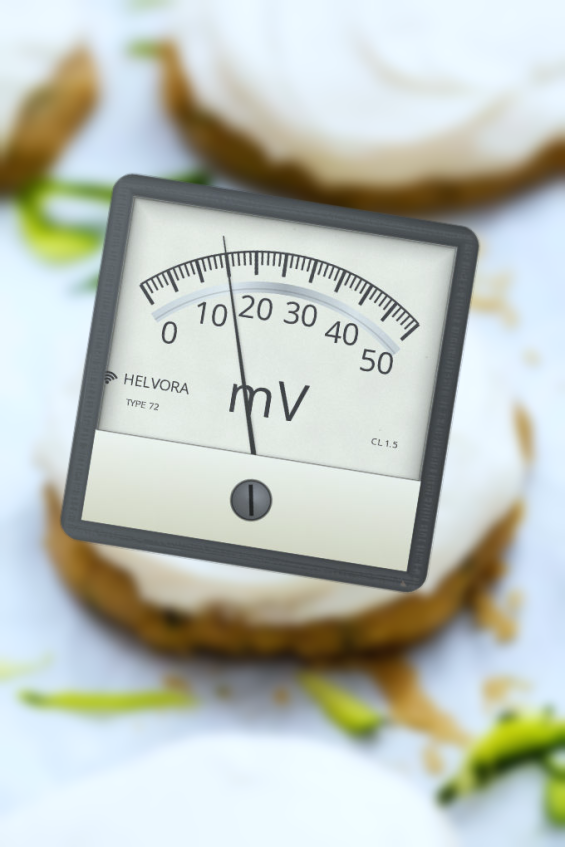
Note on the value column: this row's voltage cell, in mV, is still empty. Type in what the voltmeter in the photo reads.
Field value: 15 mV
